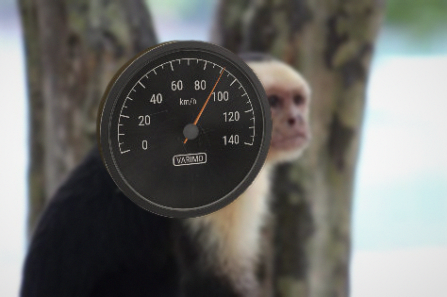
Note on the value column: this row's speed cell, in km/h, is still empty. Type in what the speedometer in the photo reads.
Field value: 90 km/h
